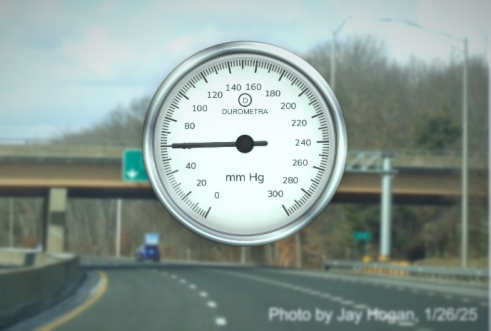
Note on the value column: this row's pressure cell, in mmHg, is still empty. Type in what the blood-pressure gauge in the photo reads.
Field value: 60 mmHg
